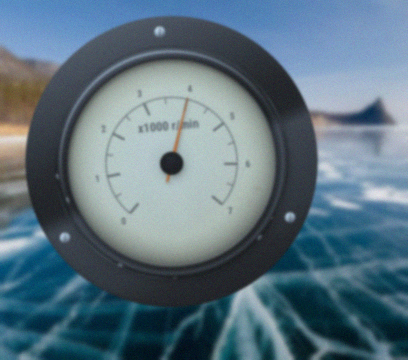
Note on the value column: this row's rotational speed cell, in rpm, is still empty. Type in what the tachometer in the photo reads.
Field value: 4000 rpm
